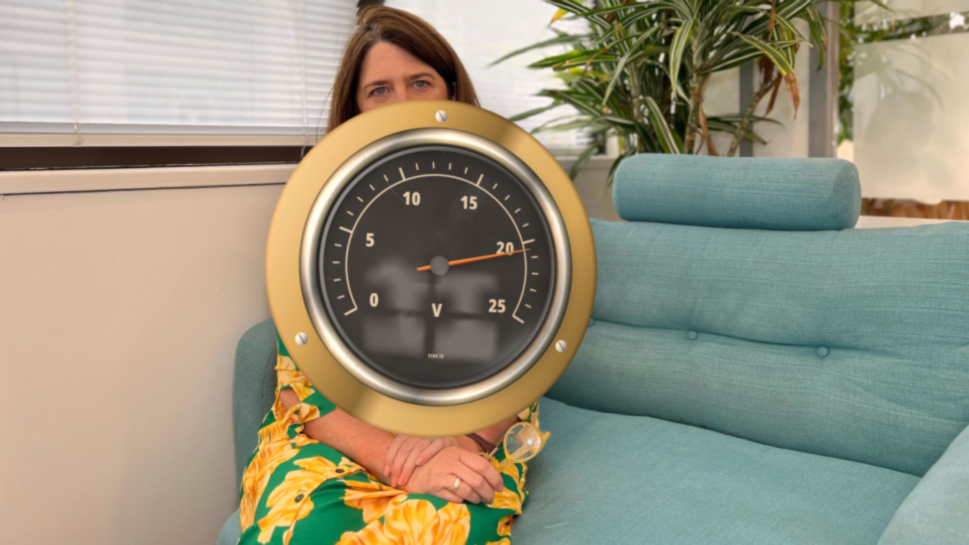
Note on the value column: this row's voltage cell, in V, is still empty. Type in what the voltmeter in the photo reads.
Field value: 20.5 V
